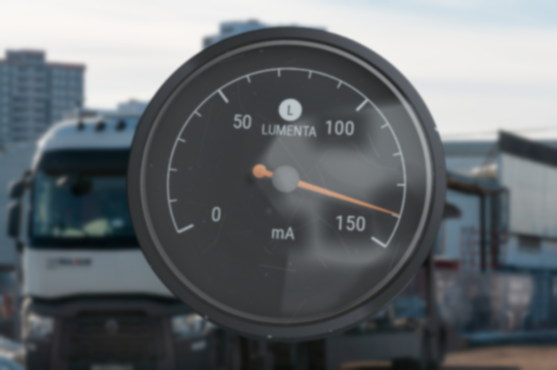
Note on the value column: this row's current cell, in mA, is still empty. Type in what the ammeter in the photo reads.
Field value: 140 mA
